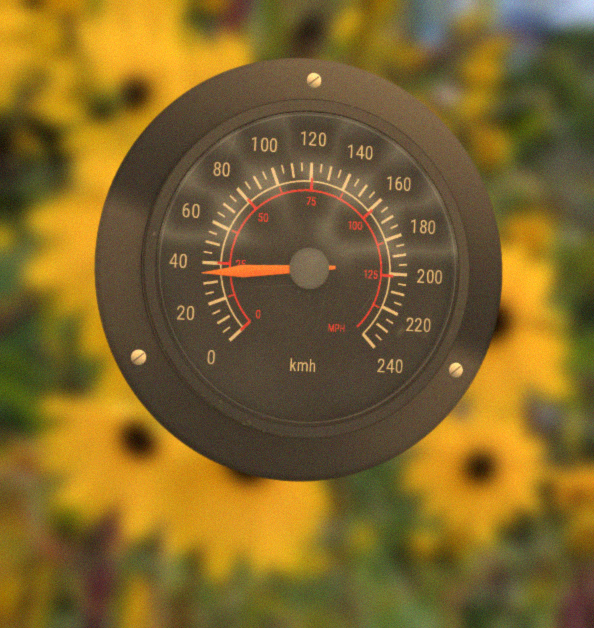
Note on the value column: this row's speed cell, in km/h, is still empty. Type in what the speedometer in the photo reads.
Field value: 35 km/h
